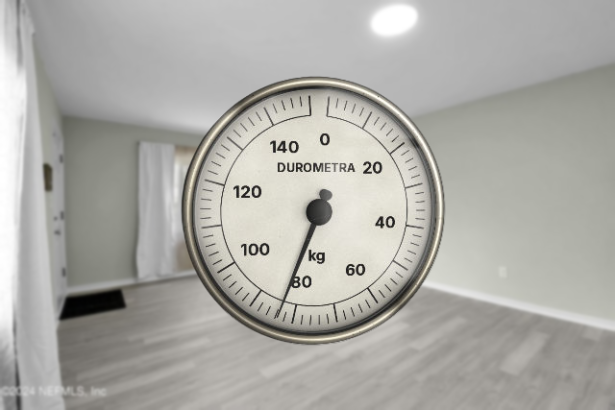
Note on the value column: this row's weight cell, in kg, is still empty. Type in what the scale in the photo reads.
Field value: 84 kg
